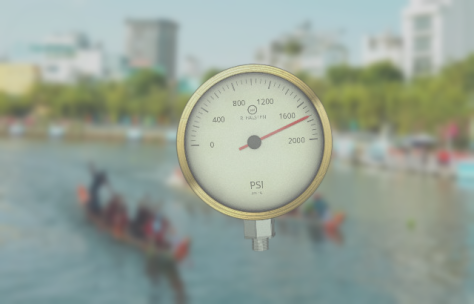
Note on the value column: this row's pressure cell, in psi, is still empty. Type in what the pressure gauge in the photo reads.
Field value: 1750 psi
